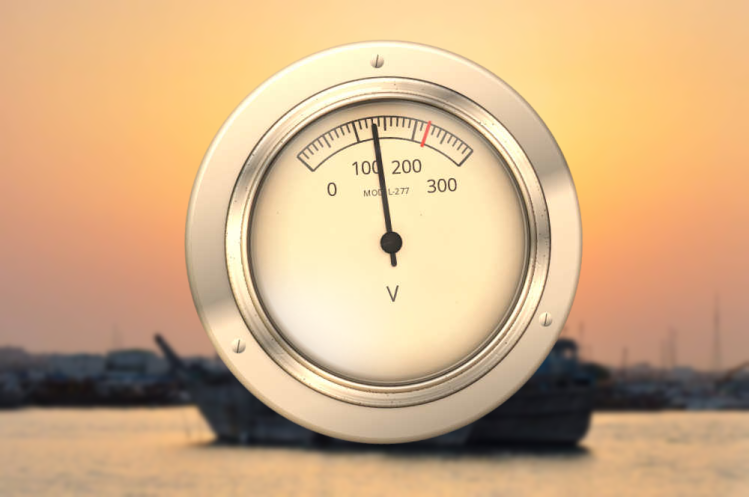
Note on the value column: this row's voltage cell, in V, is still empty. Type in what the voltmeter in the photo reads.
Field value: 130 V
